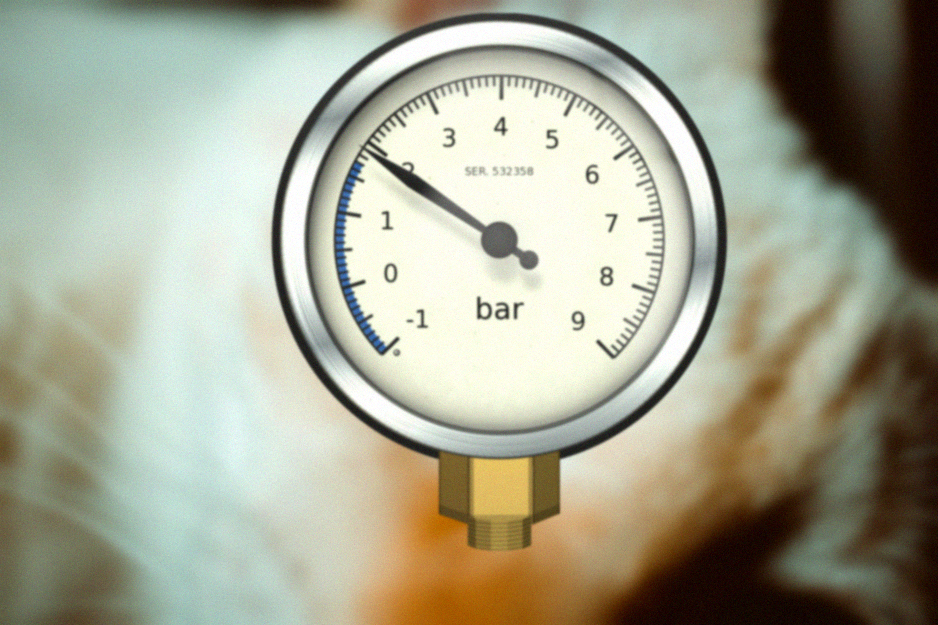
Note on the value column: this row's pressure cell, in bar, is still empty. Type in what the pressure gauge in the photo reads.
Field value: 1.9 bar
